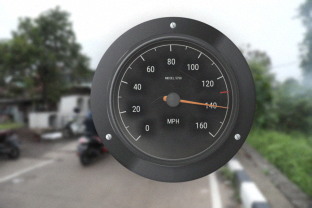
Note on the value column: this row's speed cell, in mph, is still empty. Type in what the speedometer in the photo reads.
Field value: 140 mph
